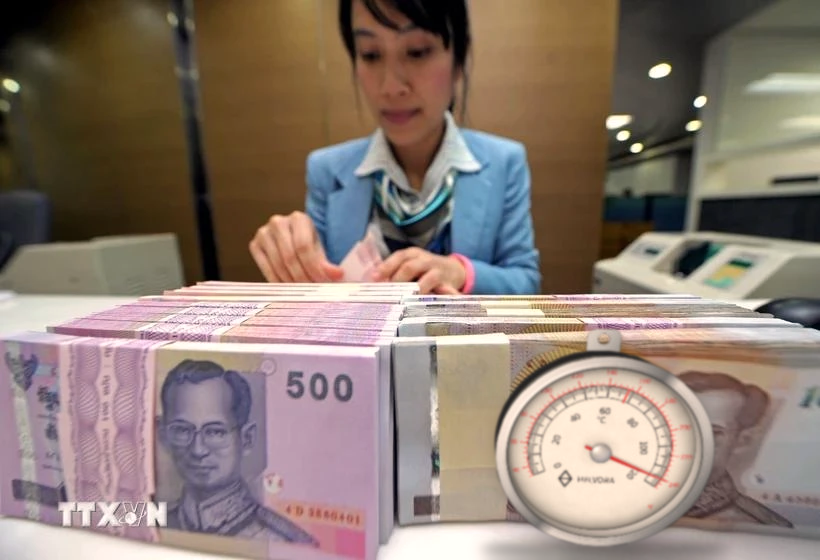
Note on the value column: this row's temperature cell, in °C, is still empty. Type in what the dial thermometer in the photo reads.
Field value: 115 °C
